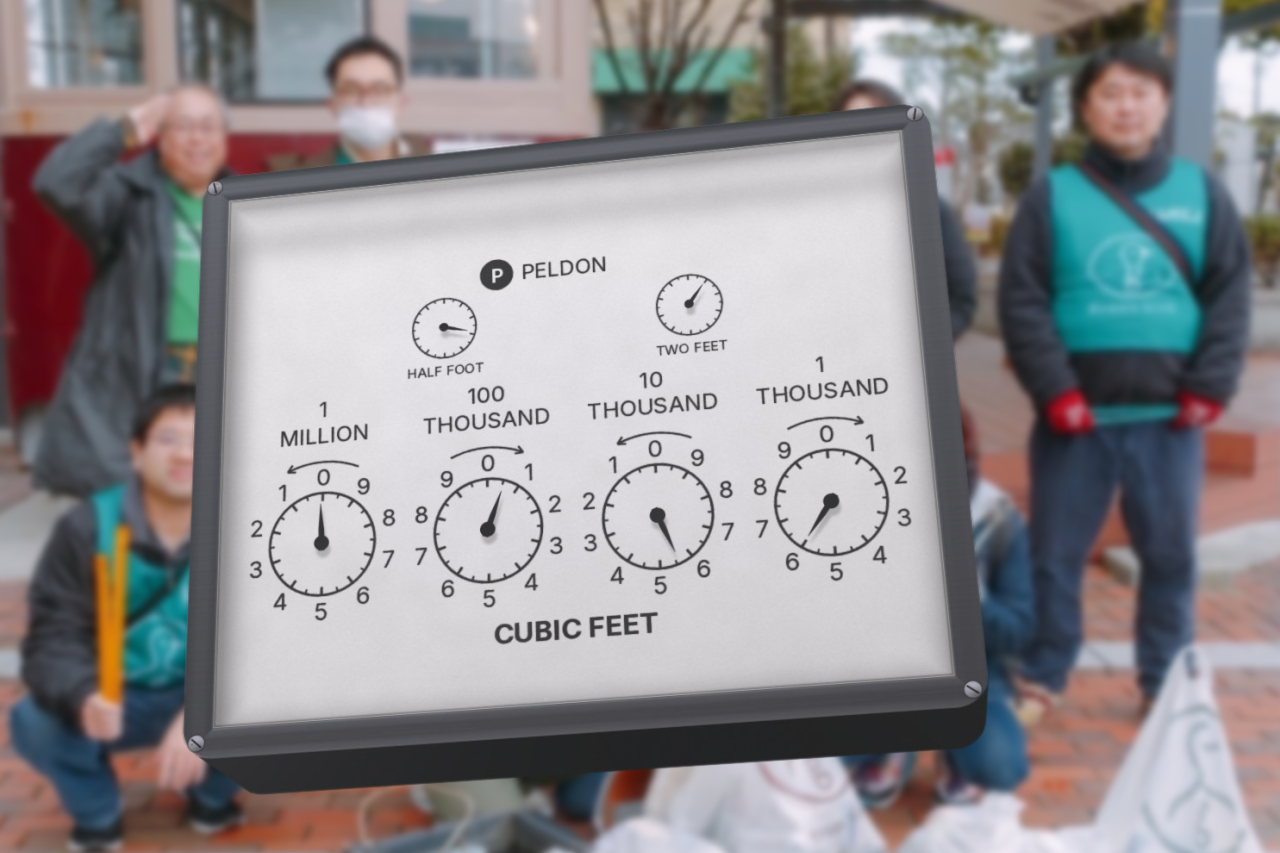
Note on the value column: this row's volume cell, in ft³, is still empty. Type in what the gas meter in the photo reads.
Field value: 5600 ft³
